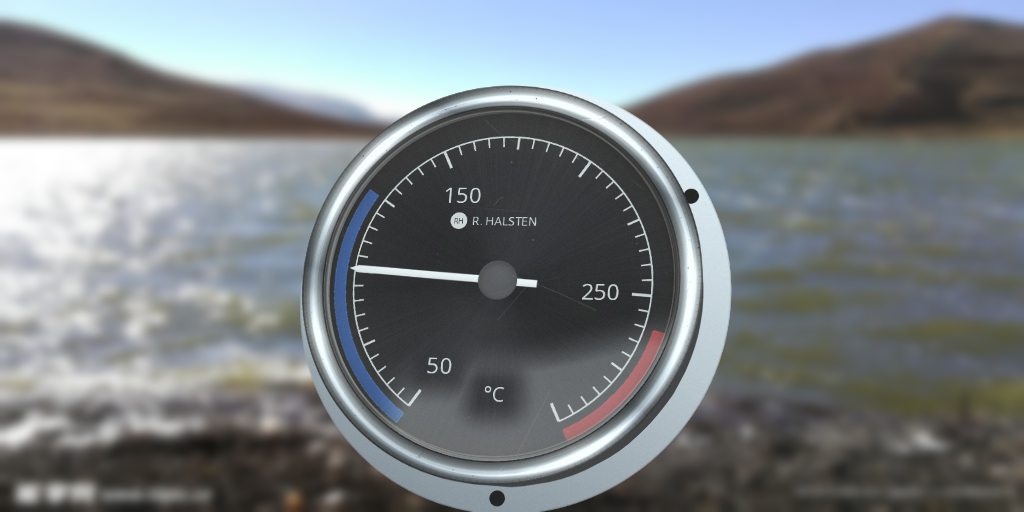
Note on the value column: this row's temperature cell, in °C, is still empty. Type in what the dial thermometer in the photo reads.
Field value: 100 °C
